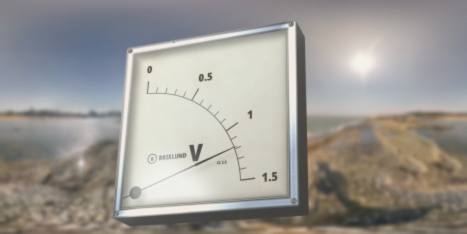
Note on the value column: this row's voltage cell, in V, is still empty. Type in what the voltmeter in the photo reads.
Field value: 1.2 V
